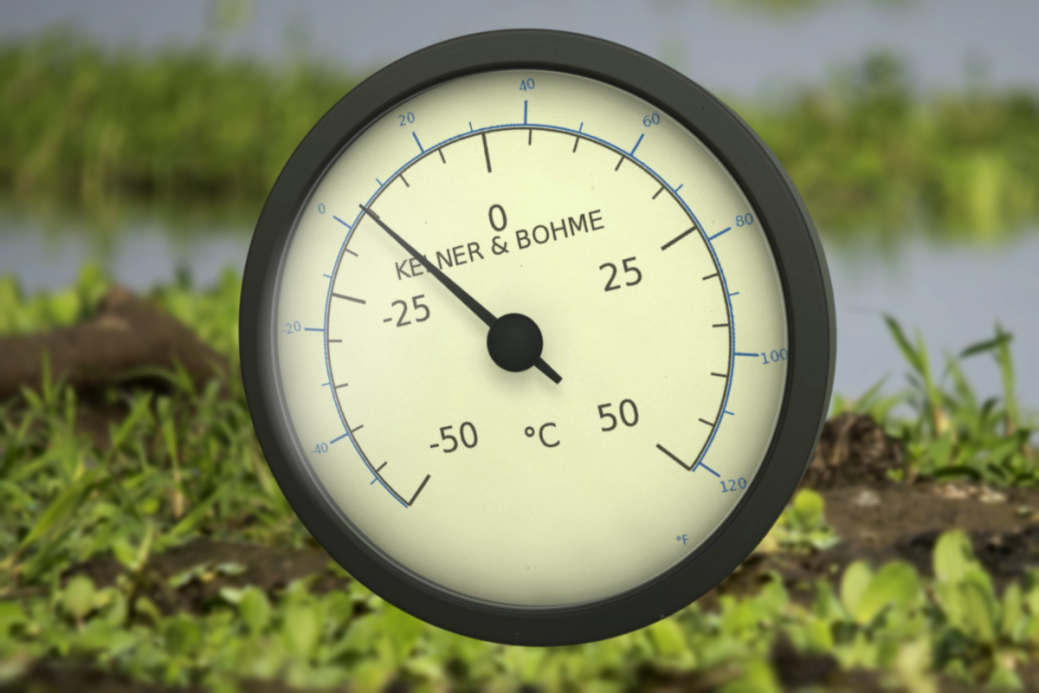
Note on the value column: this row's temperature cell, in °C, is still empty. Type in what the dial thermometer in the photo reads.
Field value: -15 °C
